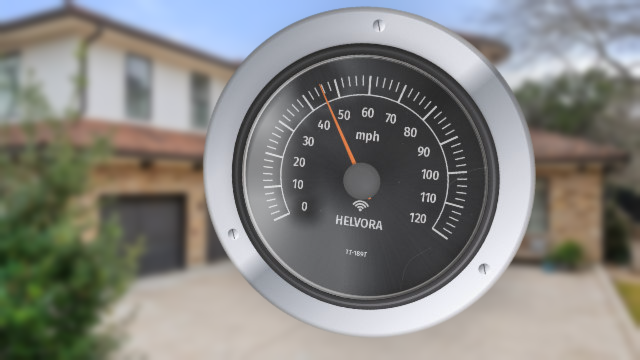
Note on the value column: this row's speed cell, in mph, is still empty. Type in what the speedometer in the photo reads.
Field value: 46 mph
